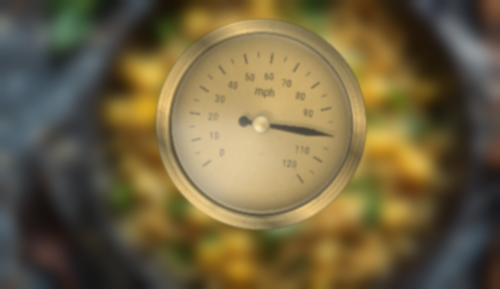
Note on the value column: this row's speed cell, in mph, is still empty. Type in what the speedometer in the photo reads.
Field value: 100 mph
